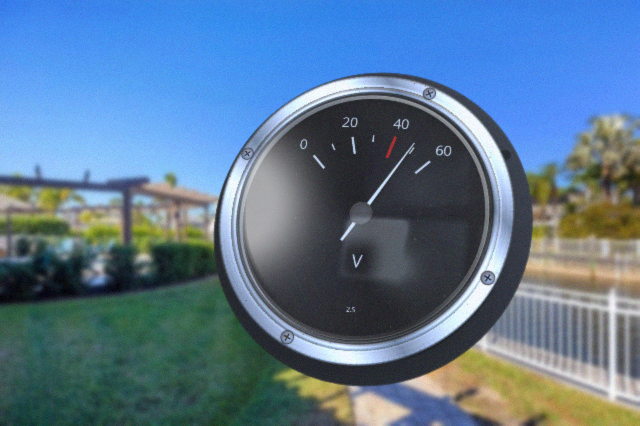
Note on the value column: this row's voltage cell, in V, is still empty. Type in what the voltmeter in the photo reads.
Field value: 50 V
